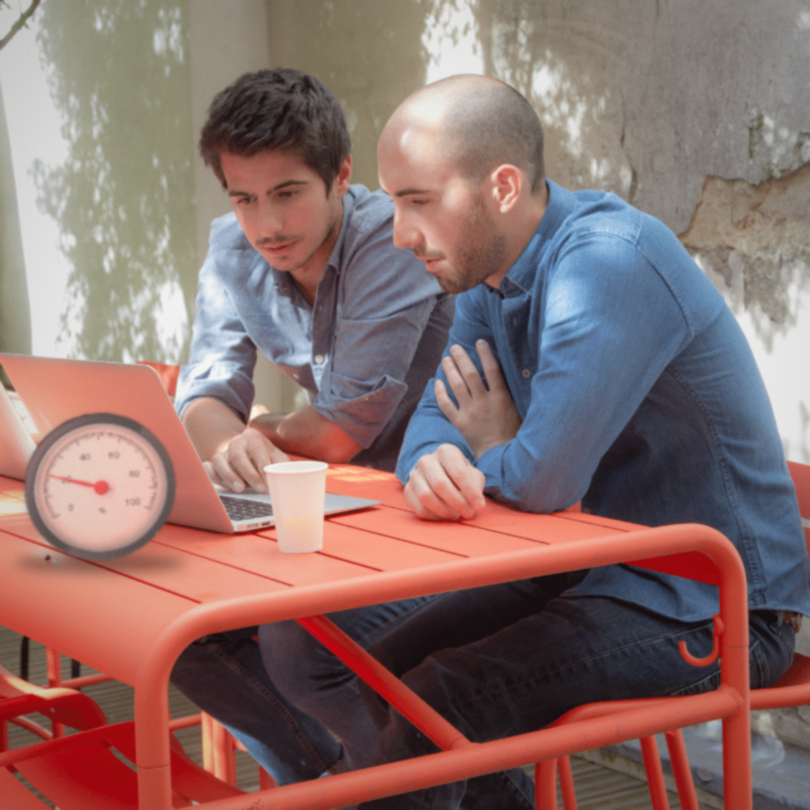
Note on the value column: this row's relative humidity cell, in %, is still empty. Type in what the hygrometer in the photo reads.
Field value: 20 %
